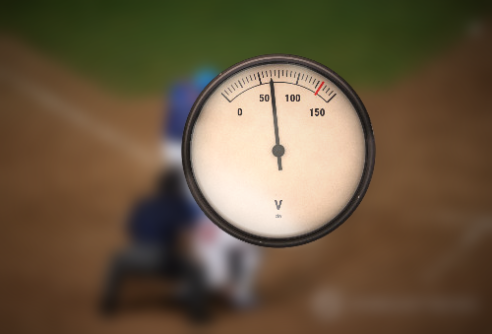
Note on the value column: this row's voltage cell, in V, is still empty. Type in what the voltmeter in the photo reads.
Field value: 65 V
